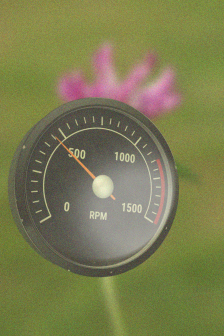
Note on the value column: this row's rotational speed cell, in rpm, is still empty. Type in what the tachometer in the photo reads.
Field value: 450 rpm
